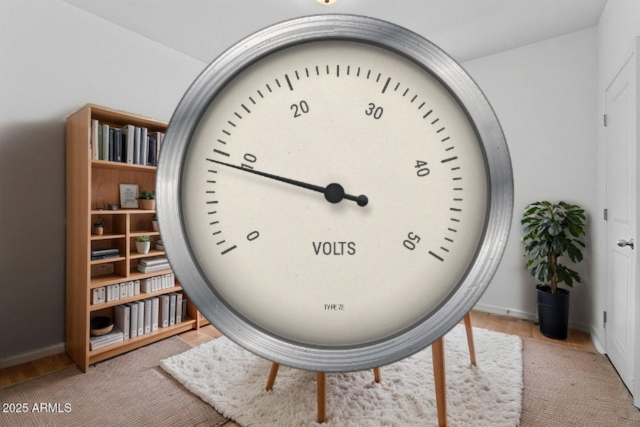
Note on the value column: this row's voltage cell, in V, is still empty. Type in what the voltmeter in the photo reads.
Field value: 9 V
